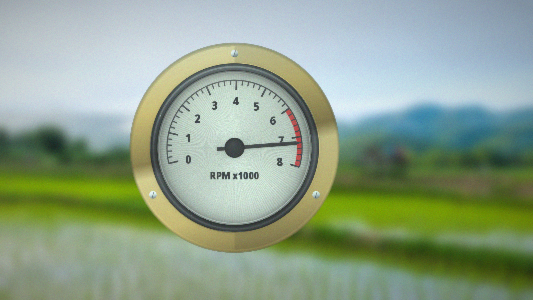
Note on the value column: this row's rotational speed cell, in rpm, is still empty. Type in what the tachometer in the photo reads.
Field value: 7200 rpm
